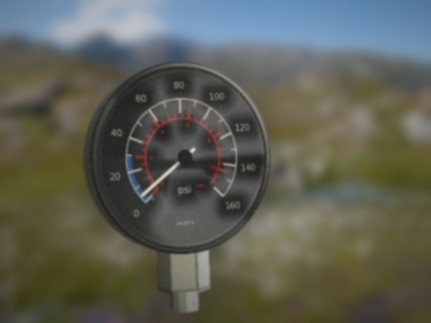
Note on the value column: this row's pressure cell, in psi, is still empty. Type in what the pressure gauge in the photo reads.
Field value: 5 psi
